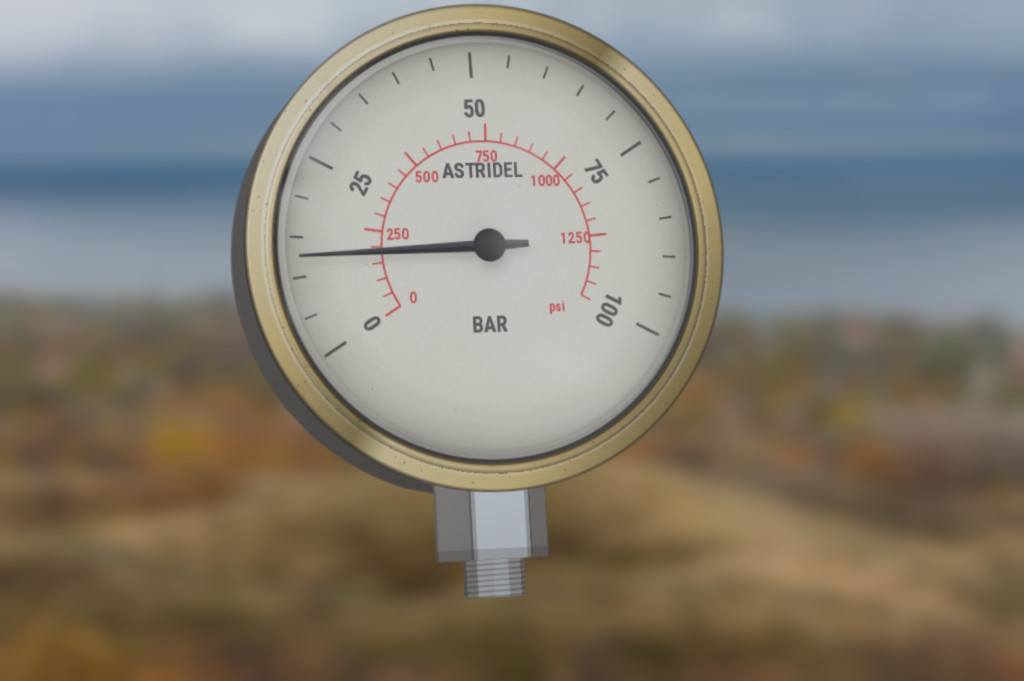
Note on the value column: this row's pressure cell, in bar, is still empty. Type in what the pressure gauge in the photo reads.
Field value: 12.5 bar
